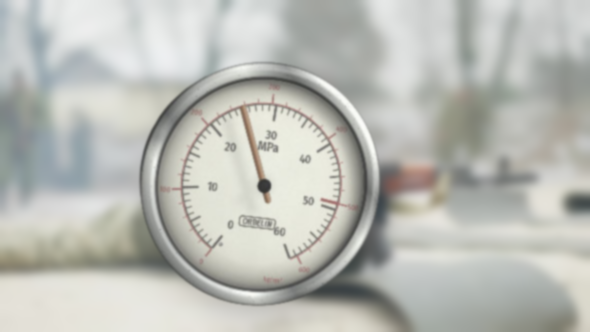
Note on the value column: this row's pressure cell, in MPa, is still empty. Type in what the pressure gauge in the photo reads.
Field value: 25 MPa
